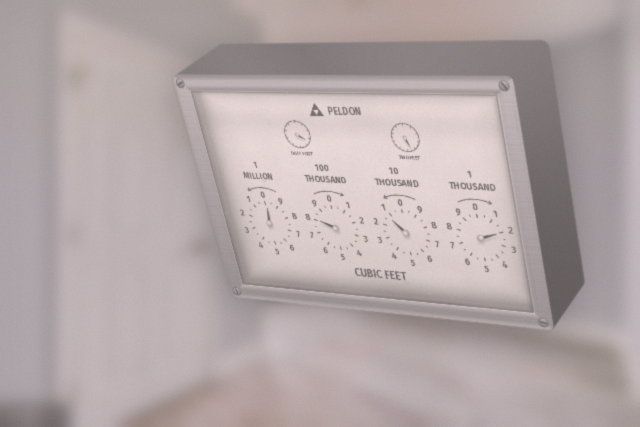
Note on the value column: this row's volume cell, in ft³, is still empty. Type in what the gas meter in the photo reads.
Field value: 981200 ft³
